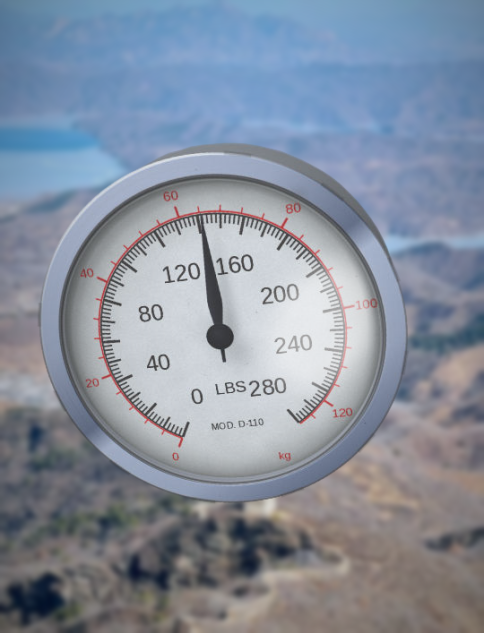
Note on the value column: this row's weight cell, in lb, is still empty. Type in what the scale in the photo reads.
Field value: 142 lb
